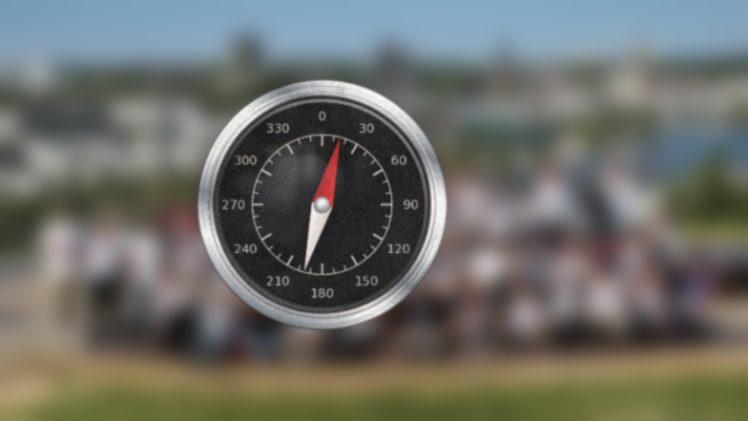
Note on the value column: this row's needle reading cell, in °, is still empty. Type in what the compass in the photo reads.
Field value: 15 °
